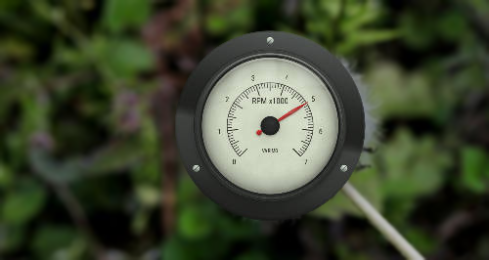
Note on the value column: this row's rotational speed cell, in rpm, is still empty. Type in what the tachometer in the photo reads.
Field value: 5000 rpm
